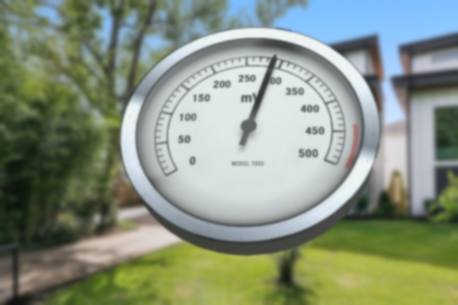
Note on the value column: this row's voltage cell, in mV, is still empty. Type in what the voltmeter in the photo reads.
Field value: 290 mV
